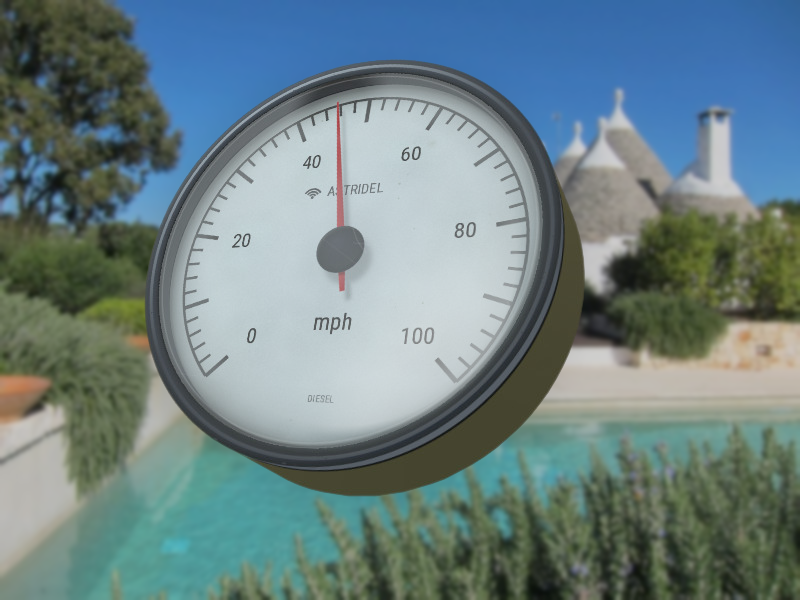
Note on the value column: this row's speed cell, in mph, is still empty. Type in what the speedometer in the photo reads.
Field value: 46 mph
